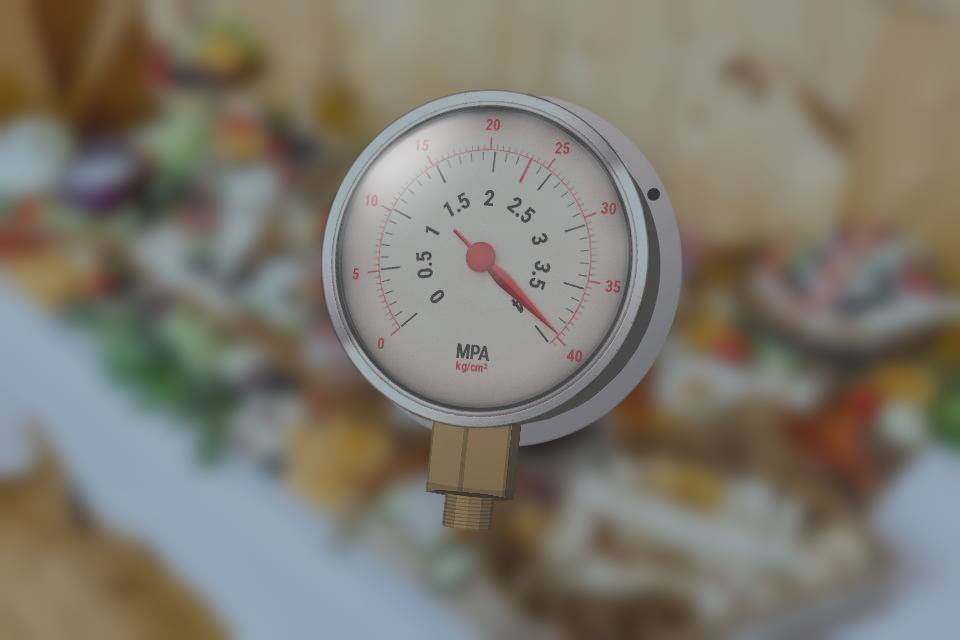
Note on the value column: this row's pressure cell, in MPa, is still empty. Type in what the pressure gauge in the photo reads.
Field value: 3.9 MPa
